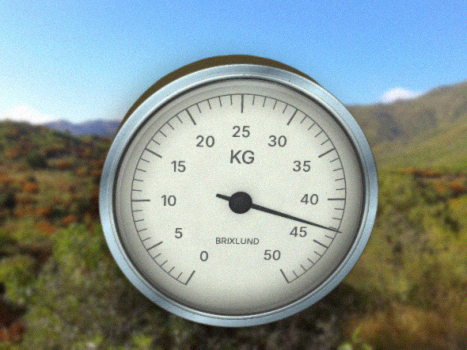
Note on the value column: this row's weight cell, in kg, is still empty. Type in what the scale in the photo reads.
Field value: 43 kg
